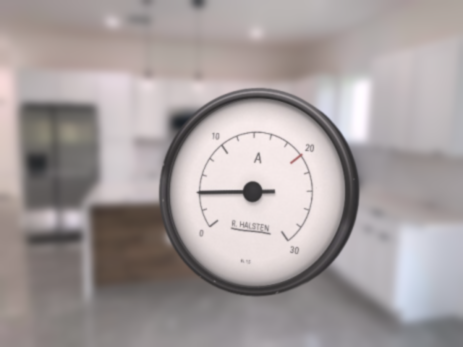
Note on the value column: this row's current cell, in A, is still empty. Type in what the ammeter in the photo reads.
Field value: 4 A
